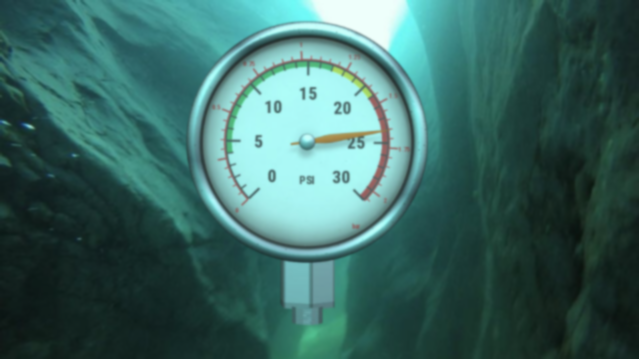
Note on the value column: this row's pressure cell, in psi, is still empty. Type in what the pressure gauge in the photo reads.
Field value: 24 psi
